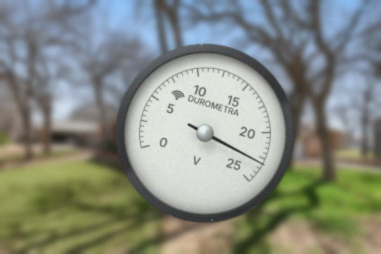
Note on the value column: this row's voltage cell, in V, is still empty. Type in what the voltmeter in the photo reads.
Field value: 23 V
